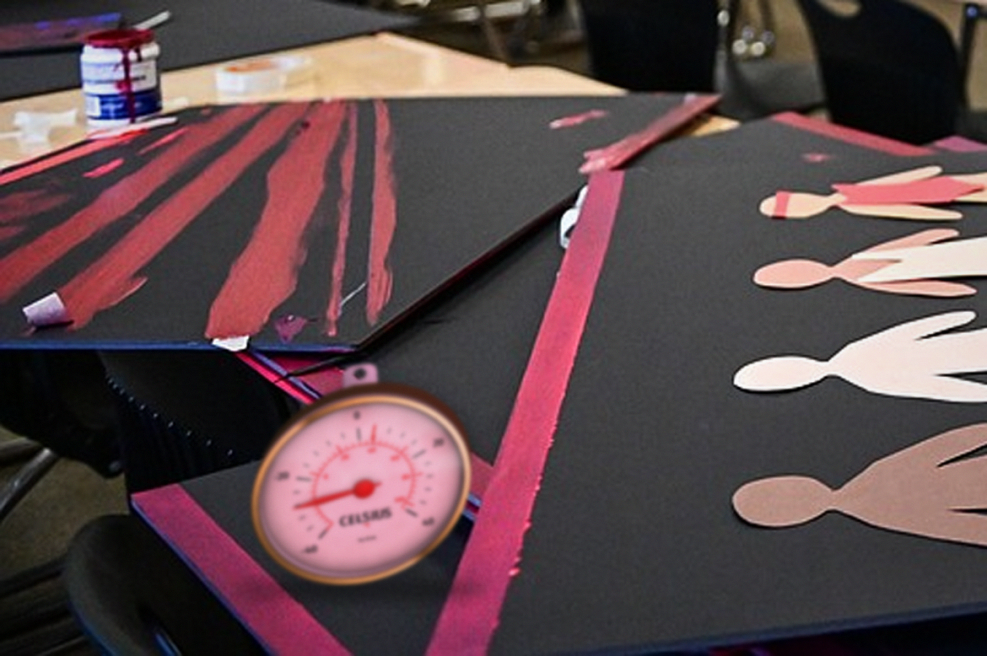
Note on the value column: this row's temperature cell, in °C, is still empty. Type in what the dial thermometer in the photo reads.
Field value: -28 °C
